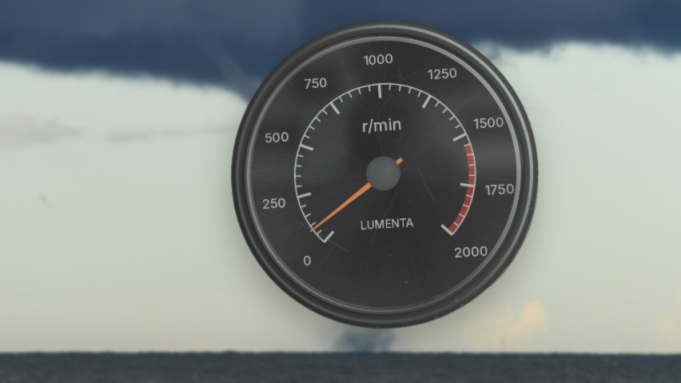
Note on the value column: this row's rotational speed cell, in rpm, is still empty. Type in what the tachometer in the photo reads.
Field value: 75 rpm
